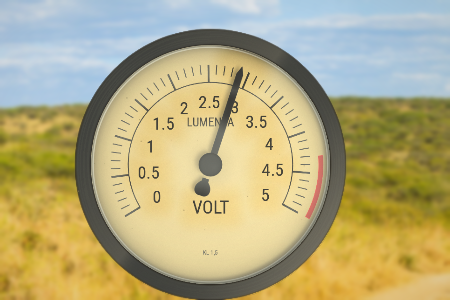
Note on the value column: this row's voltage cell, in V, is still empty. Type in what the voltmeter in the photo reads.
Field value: 2.9 V
